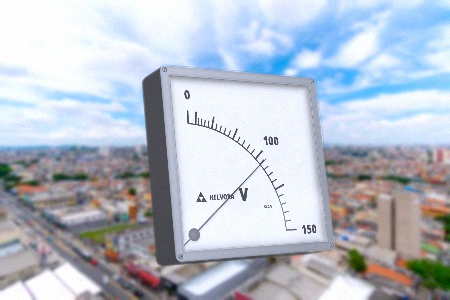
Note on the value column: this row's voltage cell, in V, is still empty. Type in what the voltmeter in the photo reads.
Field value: 105 V
